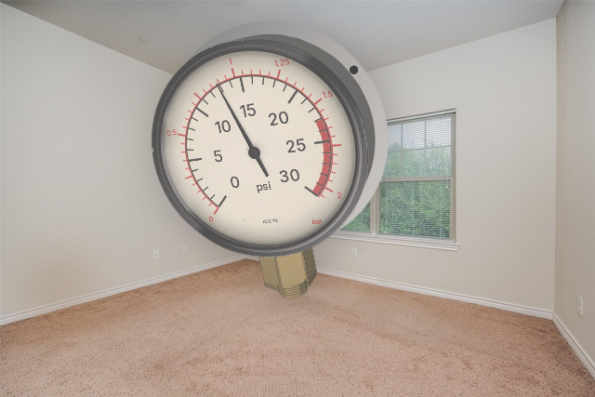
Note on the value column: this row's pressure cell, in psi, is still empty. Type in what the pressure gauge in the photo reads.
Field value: 13 psi
